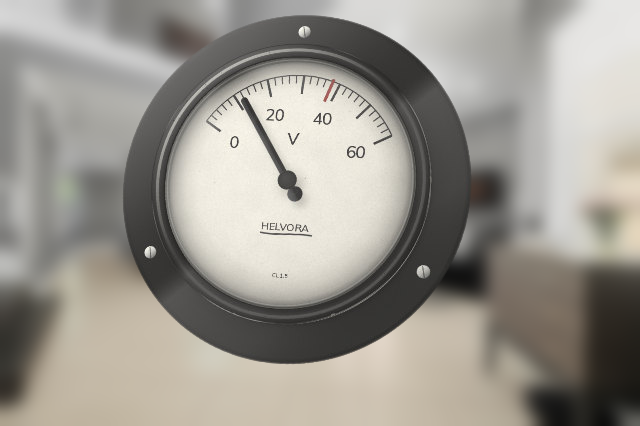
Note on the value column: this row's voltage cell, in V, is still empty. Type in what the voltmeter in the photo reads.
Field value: 12 V
